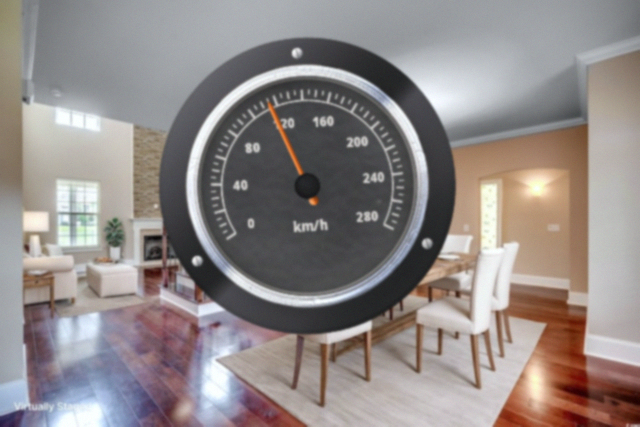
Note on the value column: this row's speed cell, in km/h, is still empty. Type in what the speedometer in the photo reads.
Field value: 115 km/h
